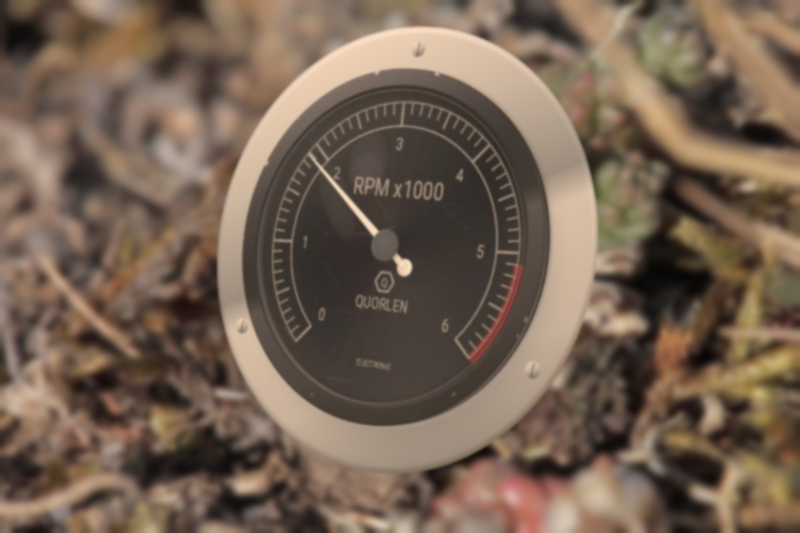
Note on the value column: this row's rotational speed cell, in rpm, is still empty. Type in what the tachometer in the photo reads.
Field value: 1900 rpm
